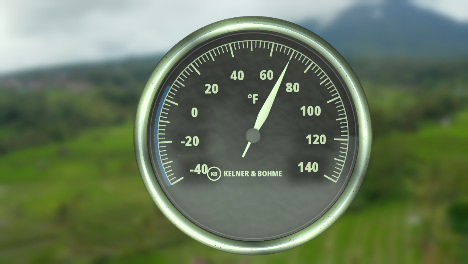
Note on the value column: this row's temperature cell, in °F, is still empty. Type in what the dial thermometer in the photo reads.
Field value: 70 °F
